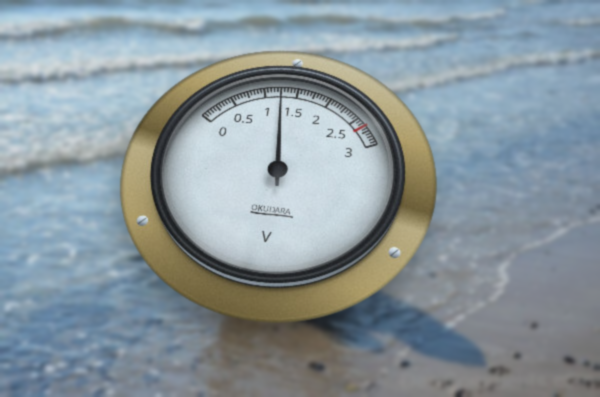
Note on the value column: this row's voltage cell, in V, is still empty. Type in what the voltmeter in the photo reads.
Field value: 1.25 V
